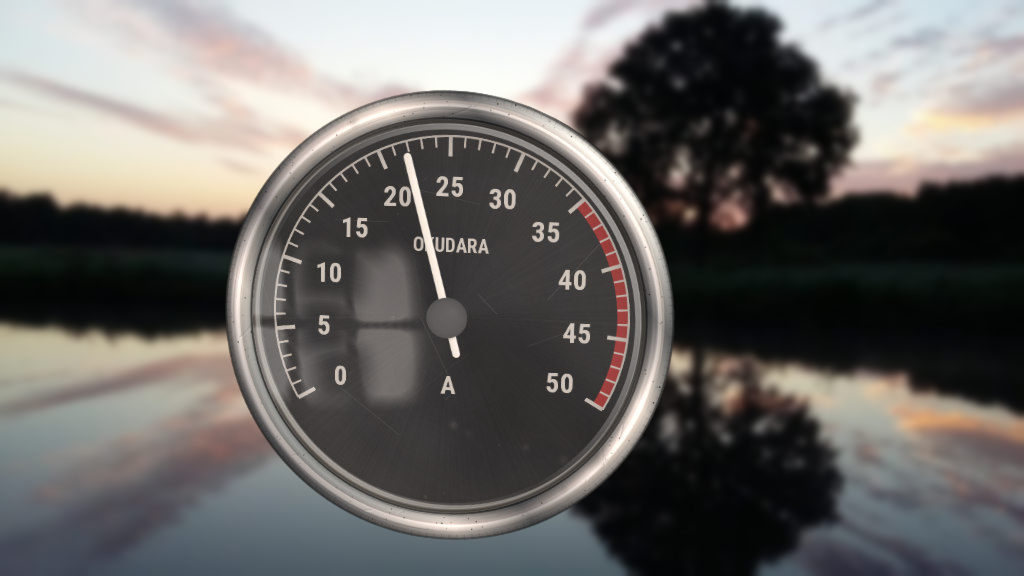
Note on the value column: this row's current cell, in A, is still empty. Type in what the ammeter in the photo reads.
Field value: 22 A
